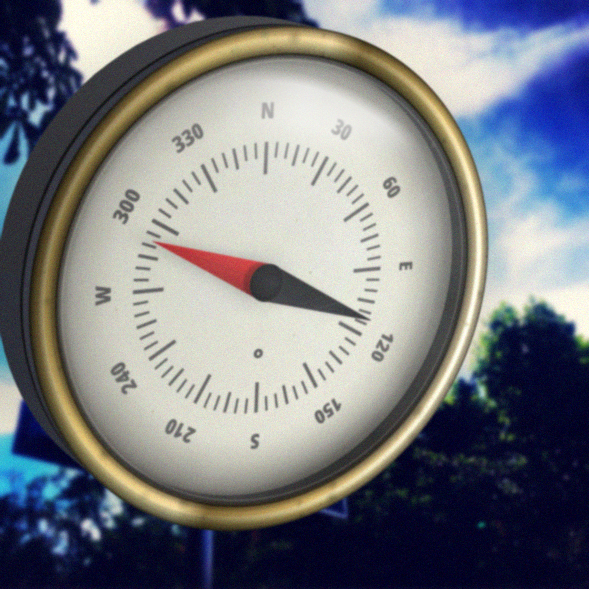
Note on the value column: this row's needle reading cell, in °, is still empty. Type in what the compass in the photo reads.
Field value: 292.5 °
